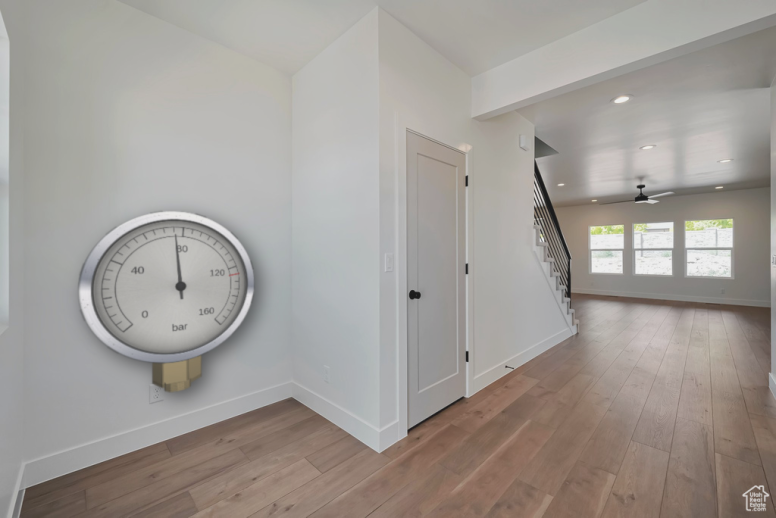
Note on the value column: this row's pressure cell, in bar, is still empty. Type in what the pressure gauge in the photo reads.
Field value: 75 bar
